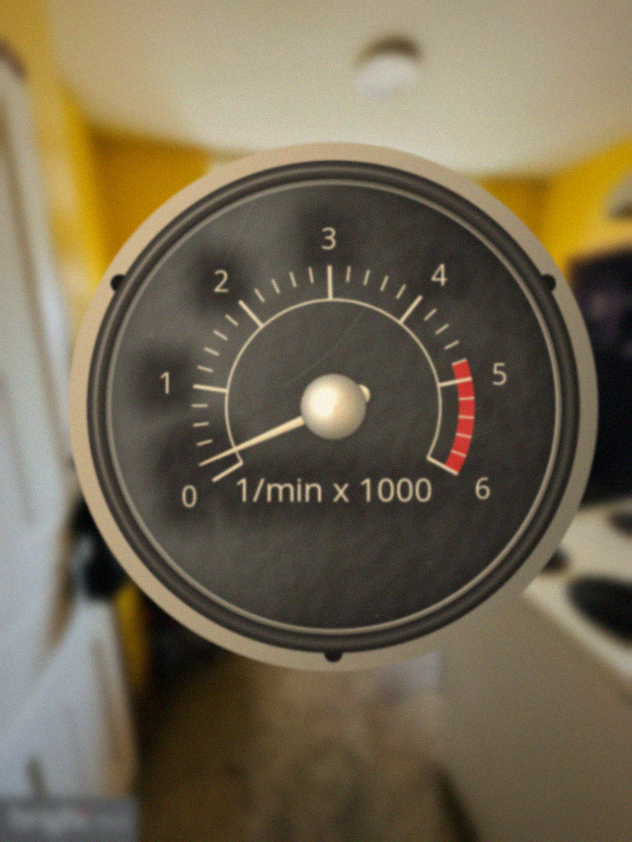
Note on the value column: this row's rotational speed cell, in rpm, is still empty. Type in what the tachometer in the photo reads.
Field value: 200 rpm
